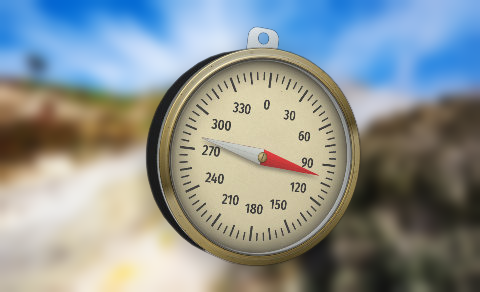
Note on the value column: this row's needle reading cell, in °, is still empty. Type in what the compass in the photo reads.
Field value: 100 °
